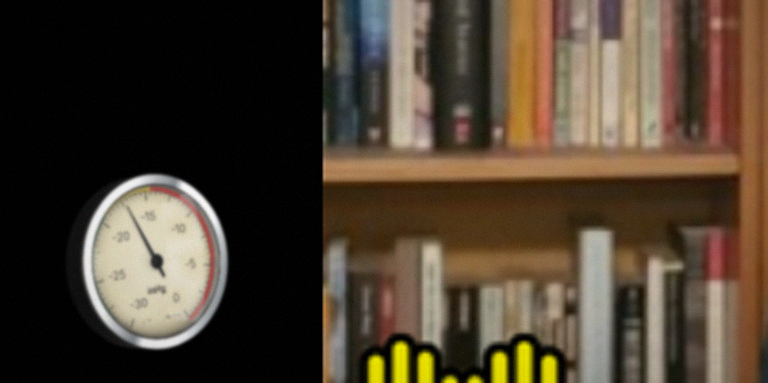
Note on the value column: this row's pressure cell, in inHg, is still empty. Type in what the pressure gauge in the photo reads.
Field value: -17.5 inHg
